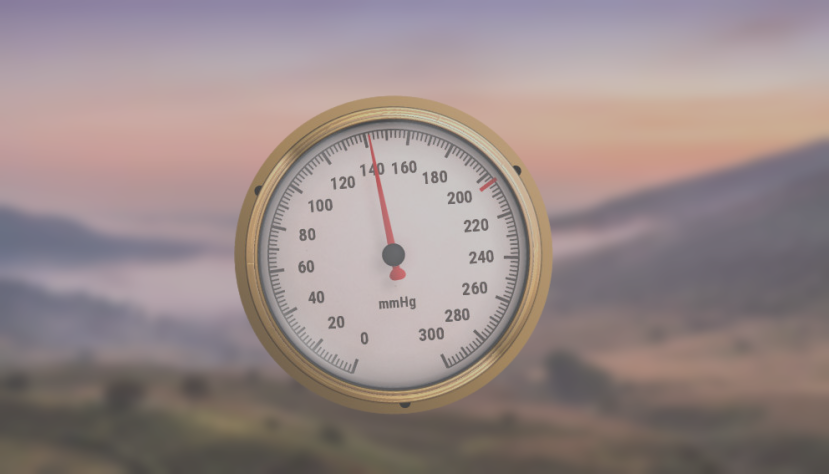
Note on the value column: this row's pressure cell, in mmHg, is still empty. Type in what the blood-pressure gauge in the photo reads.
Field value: 142 mmHg
